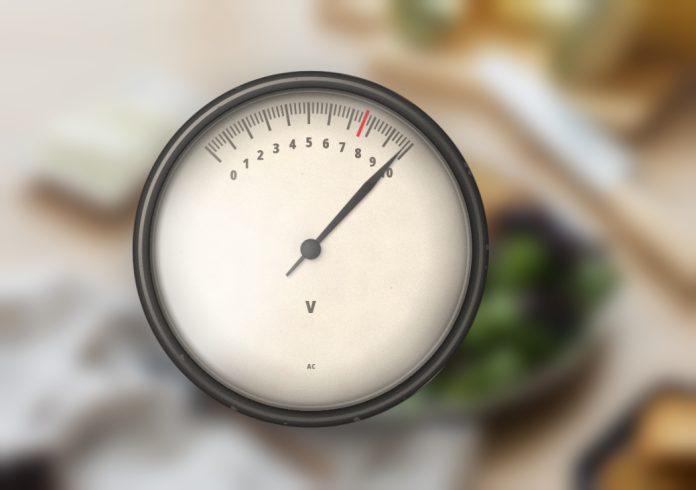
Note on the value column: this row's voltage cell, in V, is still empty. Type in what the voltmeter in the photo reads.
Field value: 9.8 V
